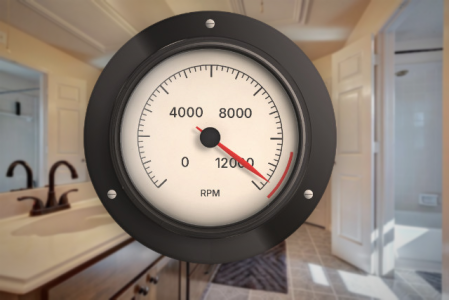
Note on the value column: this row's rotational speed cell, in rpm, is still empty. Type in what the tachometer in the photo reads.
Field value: 11600 rpm
